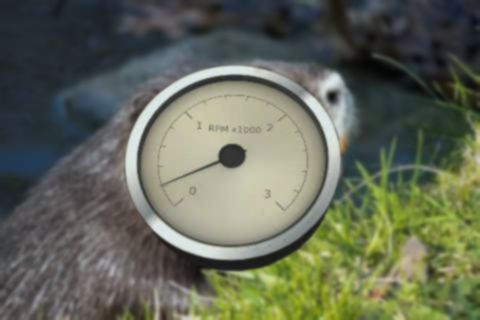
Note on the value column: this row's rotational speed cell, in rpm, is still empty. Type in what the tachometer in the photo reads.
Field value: 200 rpm
